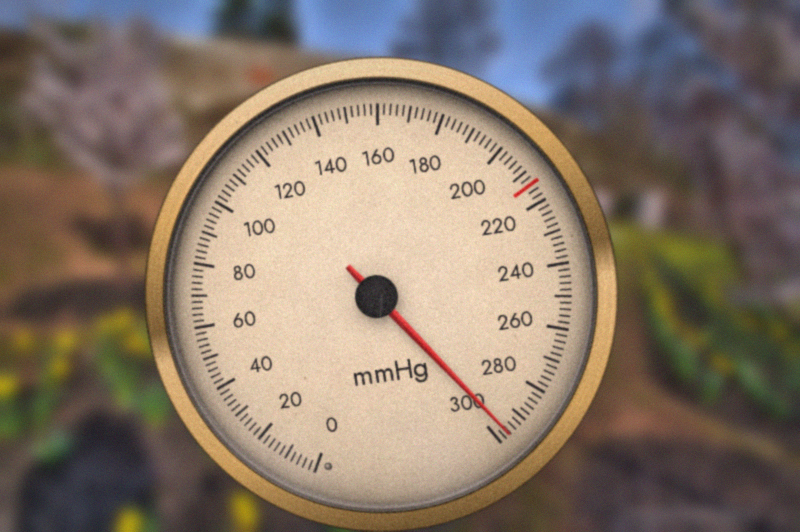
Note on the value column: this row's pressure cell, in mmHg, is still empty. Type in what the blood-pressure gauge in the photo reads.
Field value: 296 mmHg
